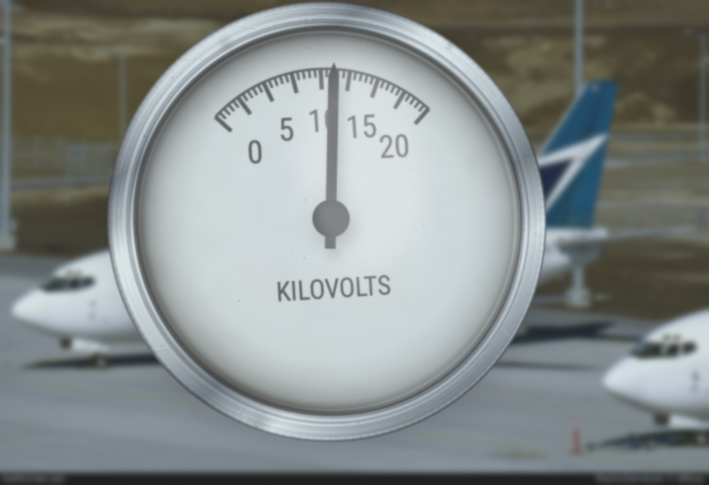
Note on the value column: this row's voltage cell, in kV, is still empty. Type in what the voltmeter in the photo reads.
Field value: 11 kV
